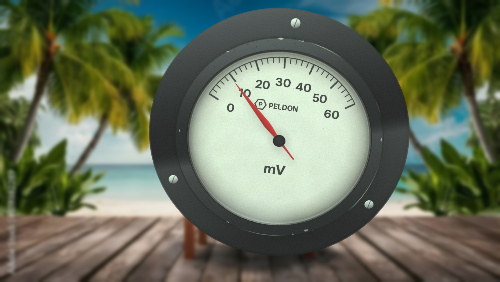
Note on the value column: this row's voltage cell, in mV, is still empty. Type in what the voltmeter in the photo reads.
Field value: 10 mV
